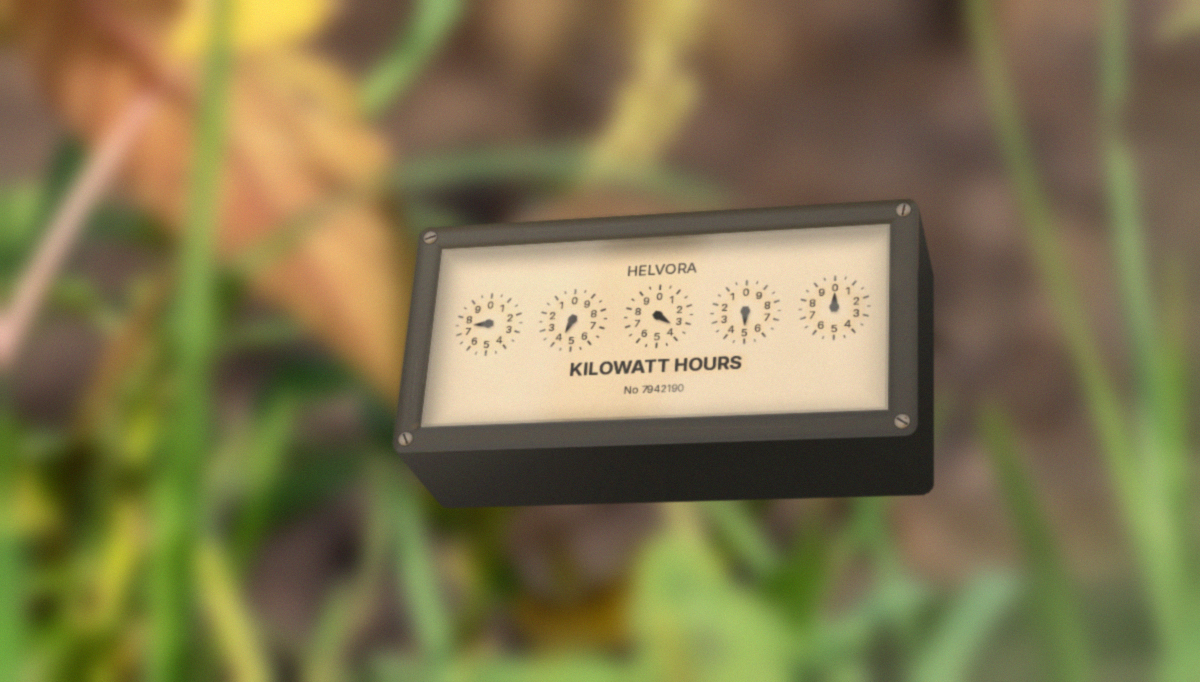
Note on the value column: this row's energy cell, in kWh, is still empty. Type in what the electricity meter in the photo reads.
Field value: 74350 kWh
